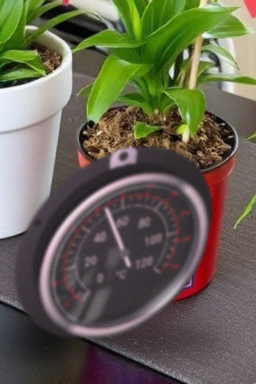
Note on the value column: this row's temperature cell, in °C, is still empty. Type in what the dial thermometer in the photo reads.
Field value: 52 °C
